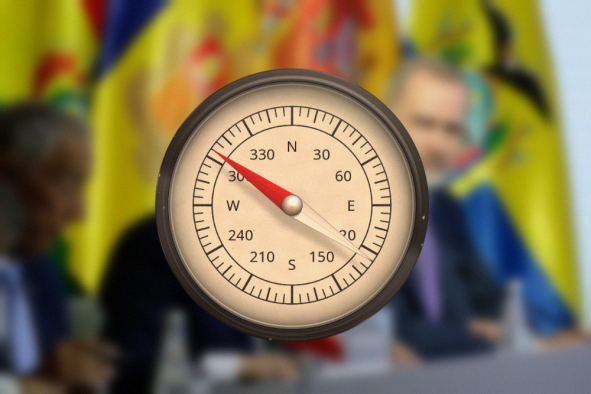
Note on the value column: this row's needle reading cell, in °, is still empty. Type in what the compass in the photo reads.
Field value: 305 °
